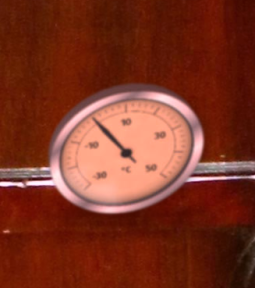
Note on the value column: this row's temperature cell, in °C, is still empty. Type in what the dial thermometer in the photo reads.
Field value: 0 °C
